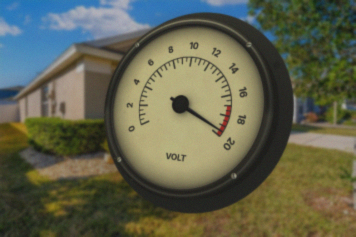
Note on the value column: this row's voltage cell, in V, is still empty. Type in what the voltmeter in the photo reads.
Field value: 19.5 V
